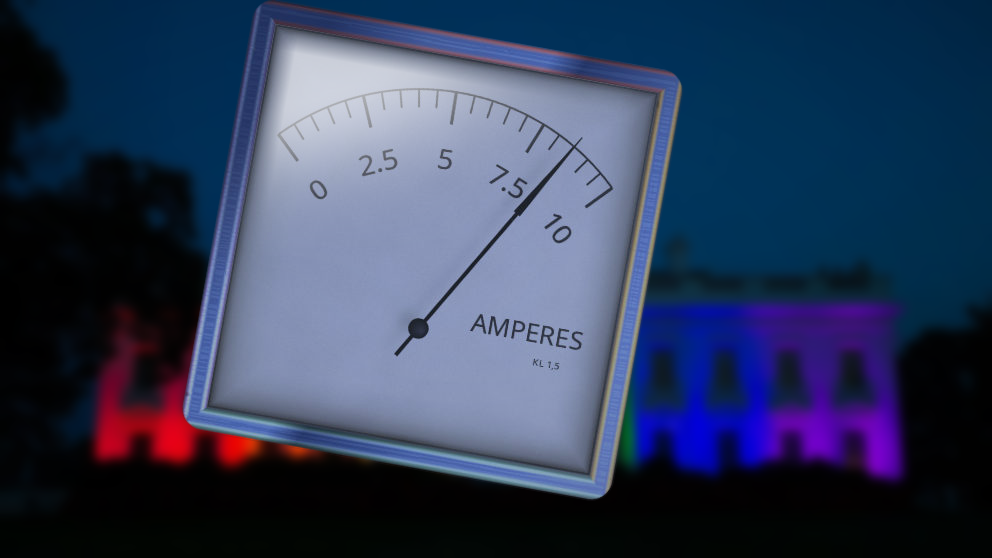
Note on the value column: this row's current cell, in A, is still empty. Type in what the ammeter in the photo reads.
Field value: 8.5 A
